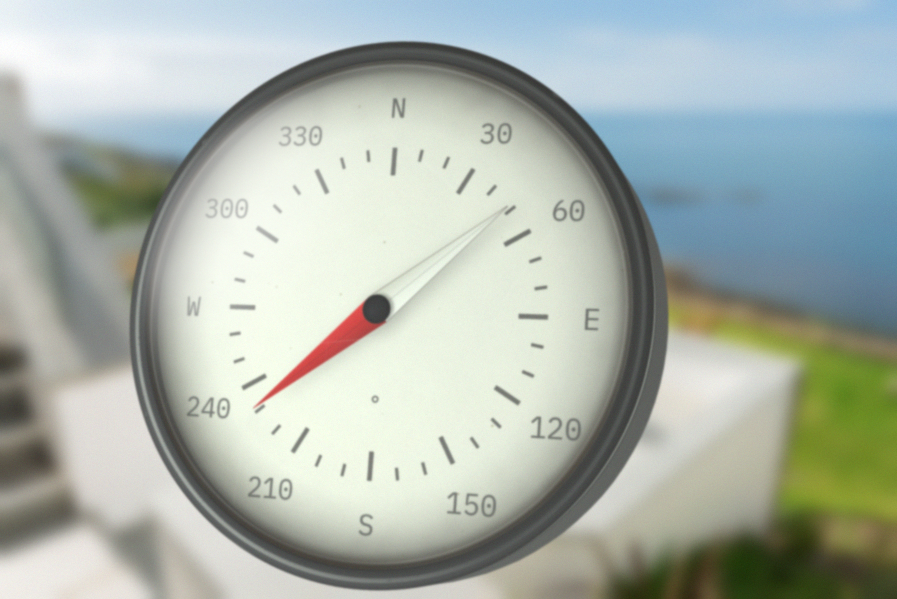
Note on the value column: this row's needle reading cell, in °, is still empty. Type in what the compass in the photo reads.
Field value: 230 °
